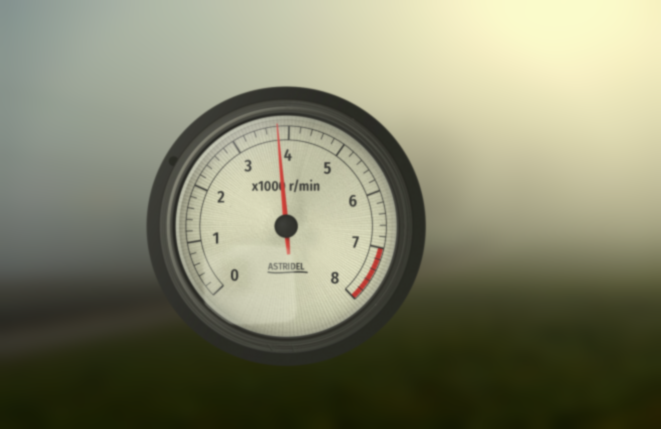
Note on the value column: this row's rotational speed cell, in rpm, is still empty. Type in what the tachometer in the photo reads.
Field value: 3800 rpm
